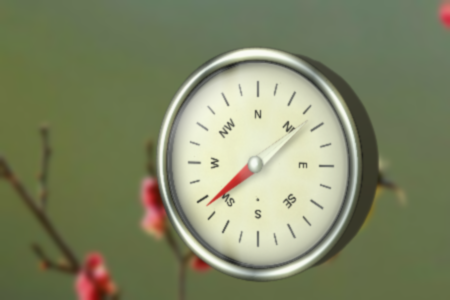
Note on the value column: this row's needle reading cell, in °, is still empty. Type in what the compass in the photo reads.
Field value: 232.5 °
